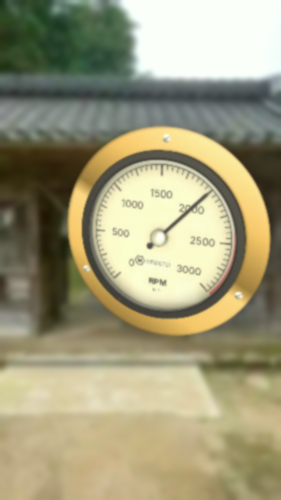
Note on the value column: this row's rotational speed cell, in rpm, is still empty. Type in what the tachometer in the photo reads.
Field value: 2000 rpm
